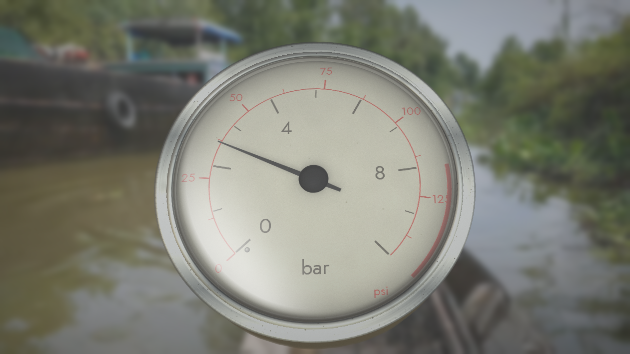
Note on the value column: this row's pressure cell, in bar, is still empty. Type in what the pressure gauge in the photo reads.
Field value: 2.5 bar
